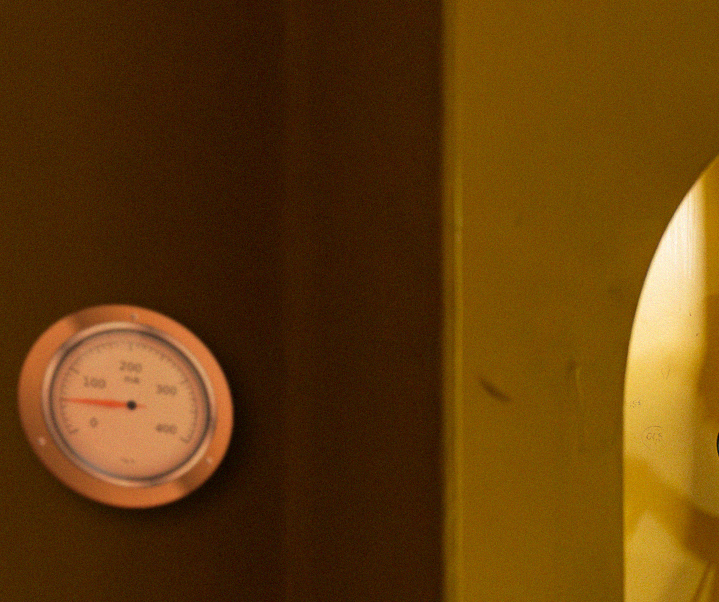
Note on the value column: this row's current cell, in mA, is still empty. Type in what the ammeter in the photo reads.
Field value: 50 mA
